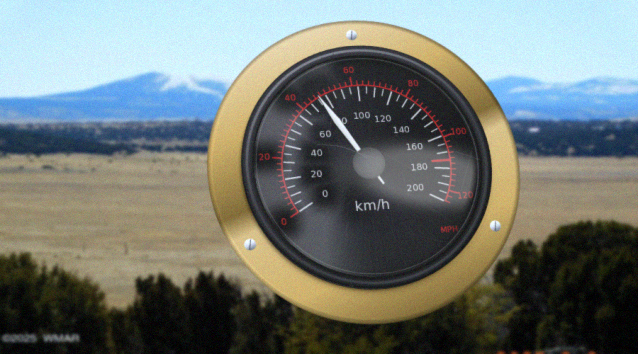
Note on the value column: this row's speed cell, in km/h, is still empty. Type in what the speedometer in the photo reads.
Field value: 75 km/h
